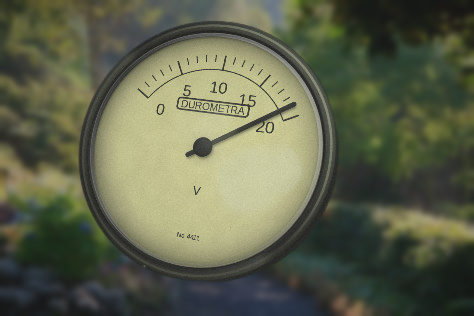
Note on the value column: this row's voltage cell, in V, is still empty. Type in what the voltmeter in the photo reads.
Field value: 19 V
